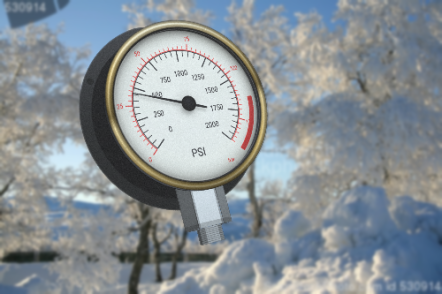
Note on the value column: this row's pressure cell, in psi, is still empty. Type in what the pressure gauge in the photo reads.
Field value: 450 psi
